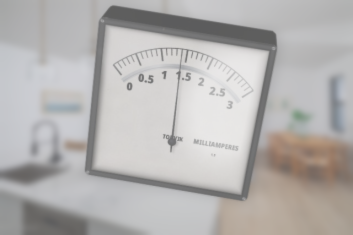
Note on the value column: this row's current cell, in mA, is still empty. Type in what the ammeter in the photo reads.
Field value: 1.4 mA
